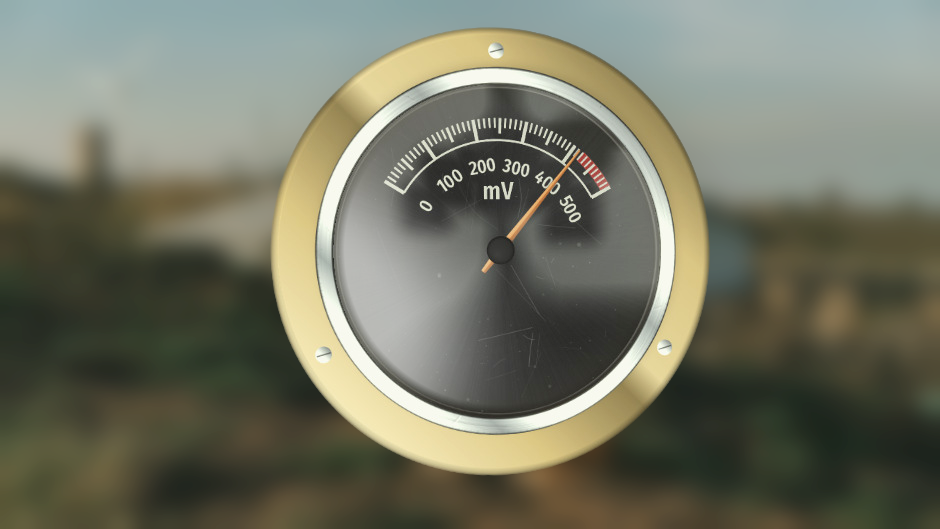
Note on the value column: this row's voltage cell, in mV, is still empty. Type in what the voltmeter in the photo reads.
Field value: 410 mV
